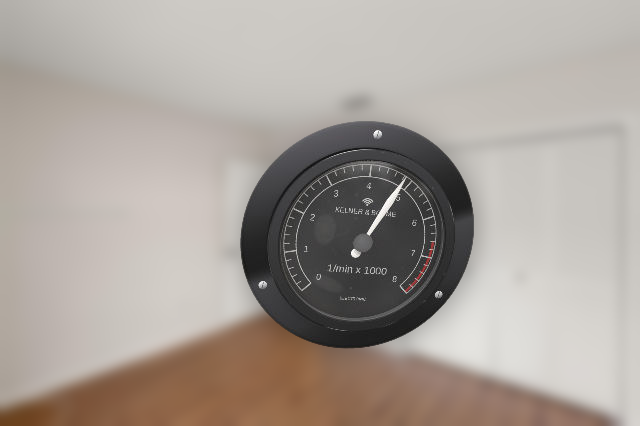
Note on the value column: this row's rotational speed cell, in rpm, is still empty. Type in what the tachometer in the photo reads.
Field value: 4800 rpm
